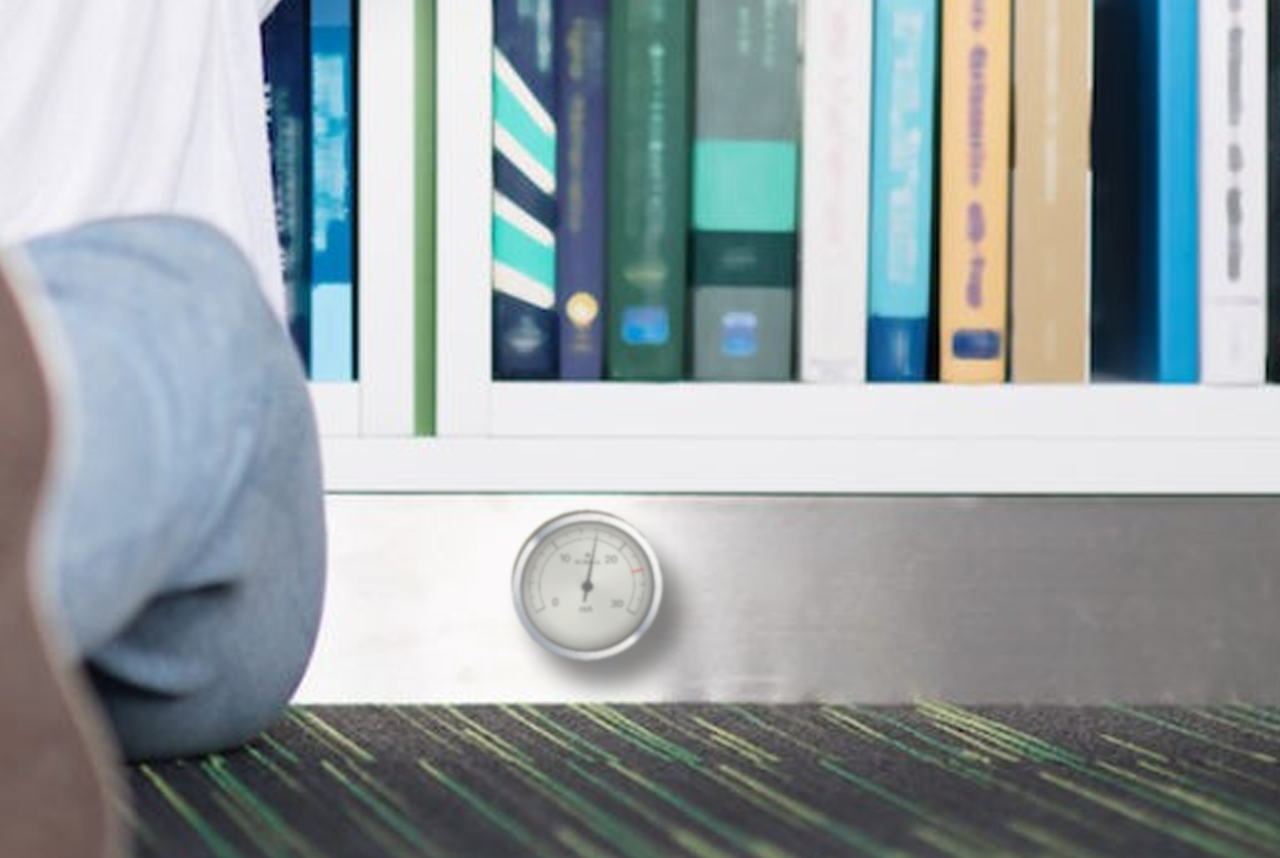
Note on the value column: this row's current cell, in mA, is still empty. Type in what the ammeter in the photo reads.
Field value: 16 mA
